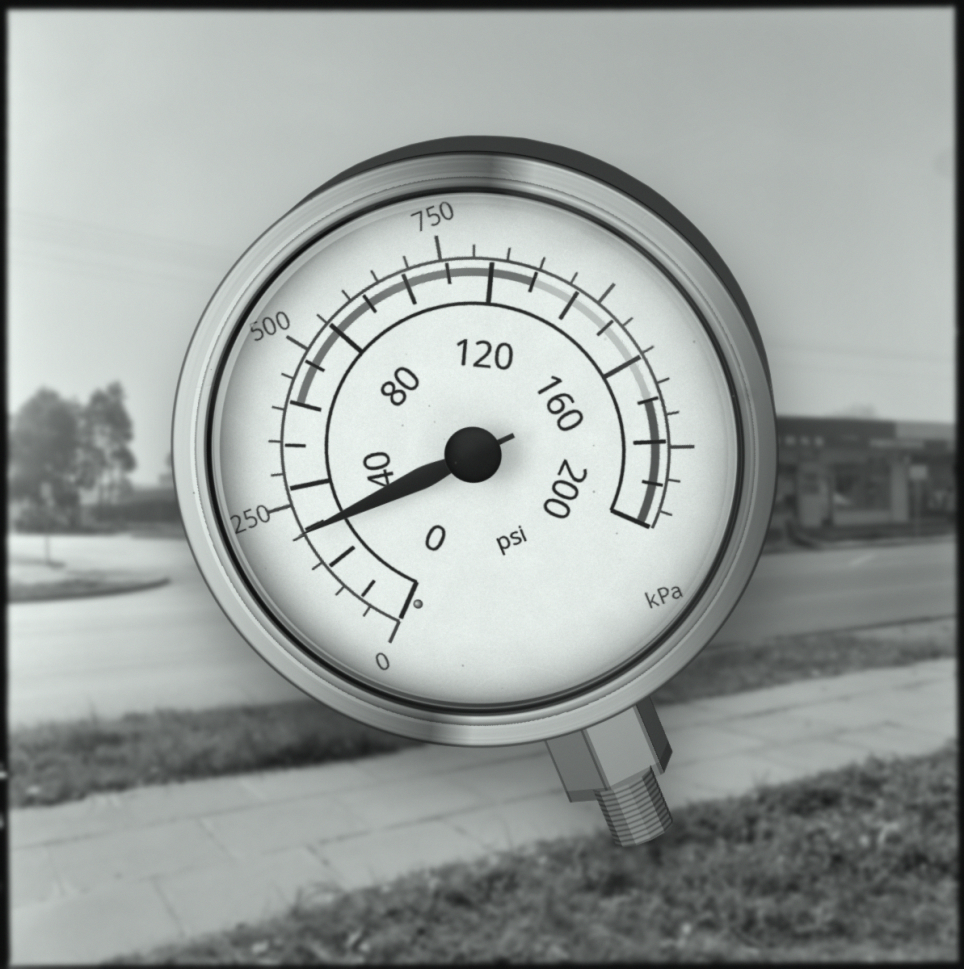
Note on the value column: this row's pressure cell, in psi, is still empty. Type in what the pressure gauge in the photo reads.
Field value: 30 psi
